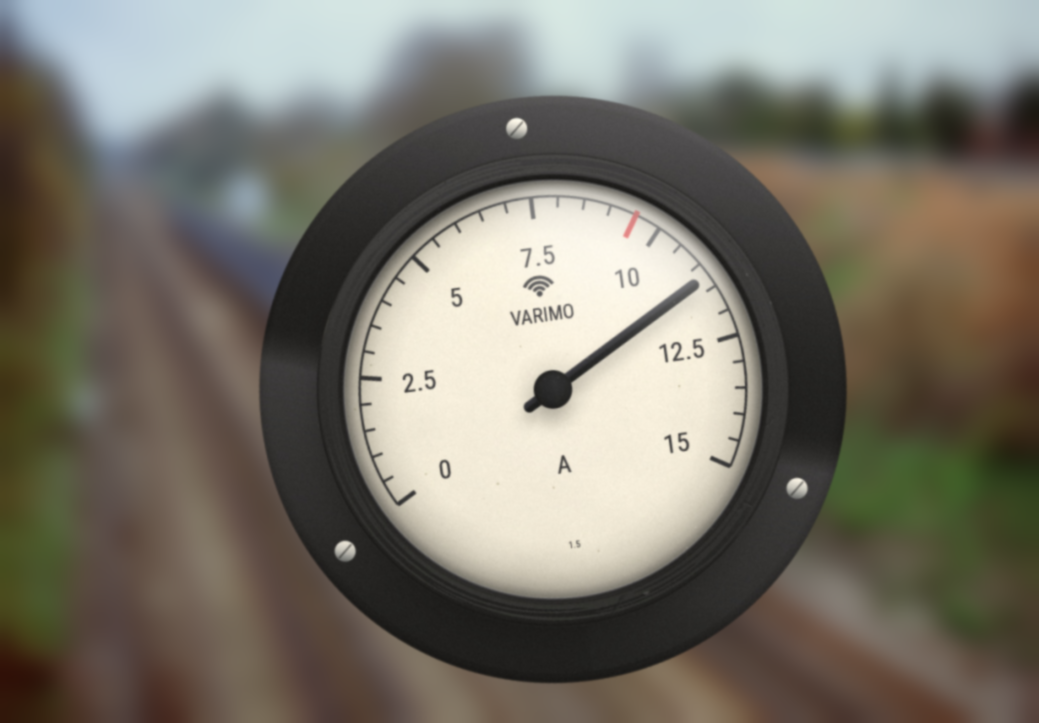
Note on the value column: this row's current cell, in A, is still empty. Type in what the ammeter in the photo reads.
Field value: 11.25 A
